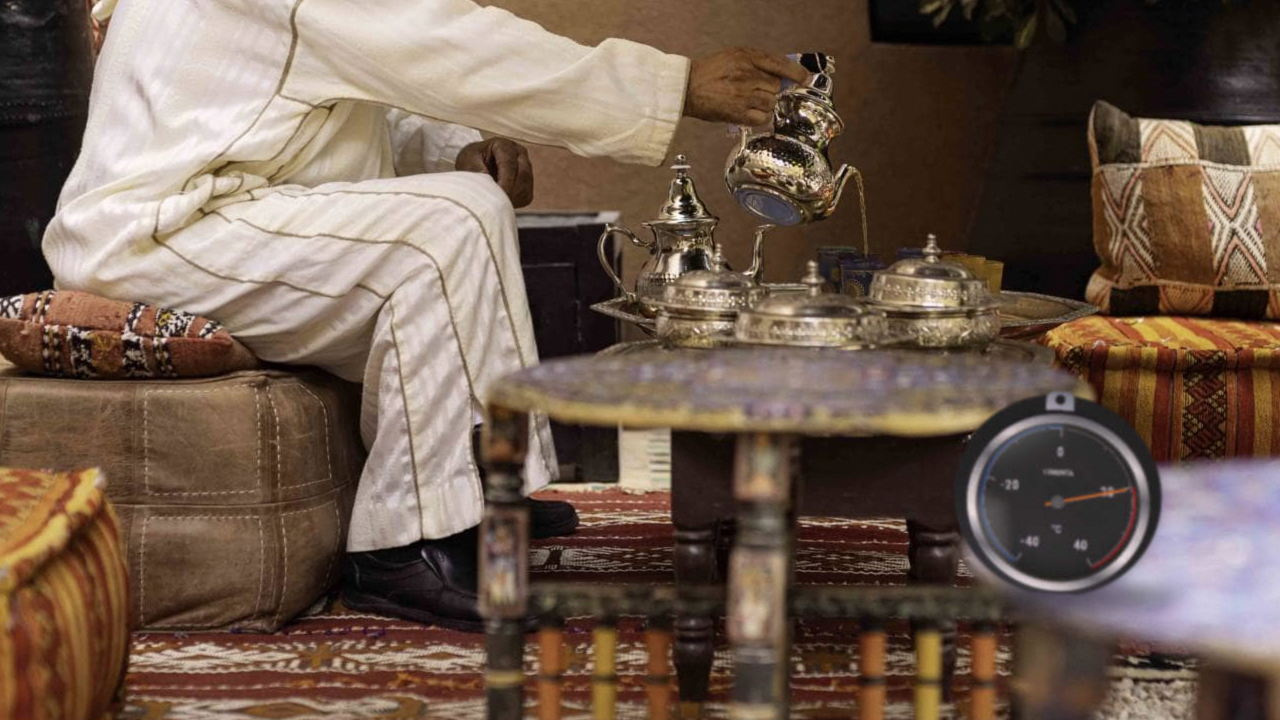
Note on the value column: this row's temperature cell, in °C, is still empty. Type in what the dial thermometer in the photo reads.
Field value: 20 °C
